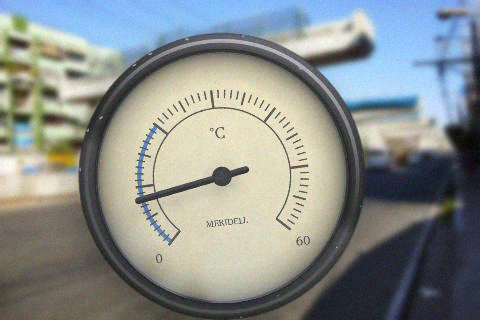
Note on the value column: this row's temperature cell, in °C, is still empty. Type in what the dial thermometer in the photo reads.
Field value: 8 °C
